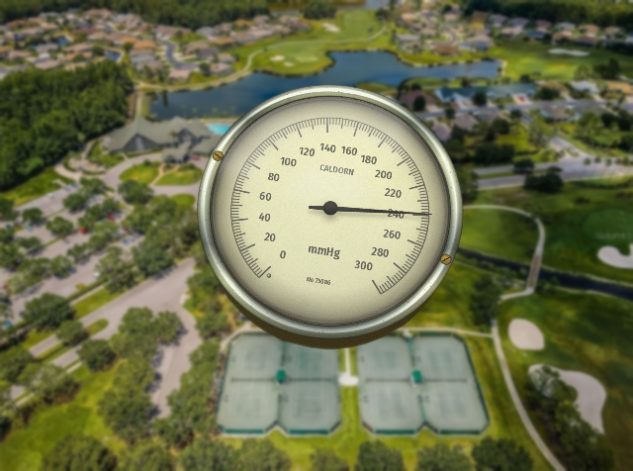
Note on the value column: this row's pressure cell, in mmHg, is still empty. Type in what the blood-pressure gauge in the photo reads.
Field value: 240 mmHg
